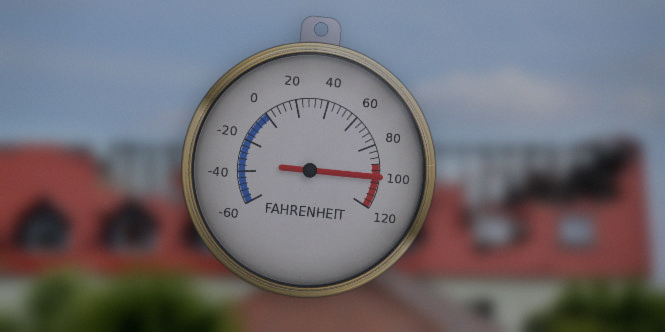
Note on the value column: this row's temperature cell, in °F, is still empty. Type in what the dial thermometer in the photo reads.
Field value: 100 °F
